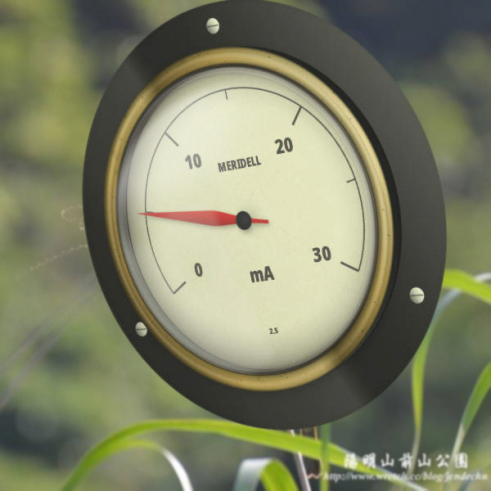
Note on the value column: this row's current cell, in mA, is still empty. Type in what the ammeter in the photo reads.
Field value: 5 mA
